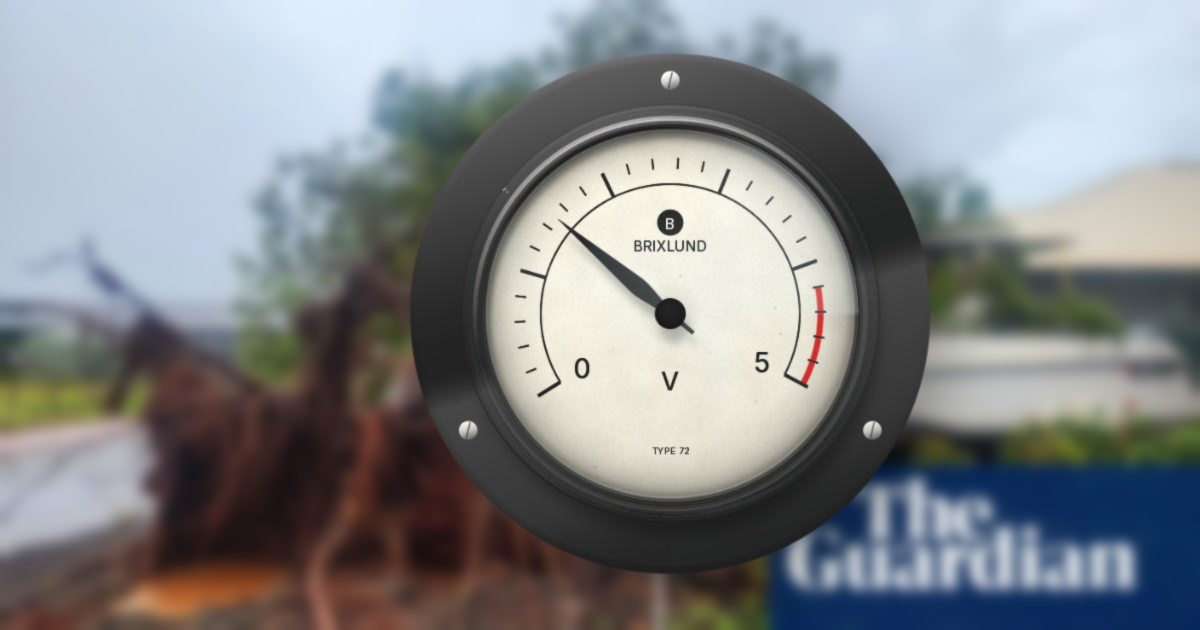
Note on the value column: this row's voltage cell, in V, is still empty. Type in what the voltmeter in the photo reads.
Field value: 1.5 V
